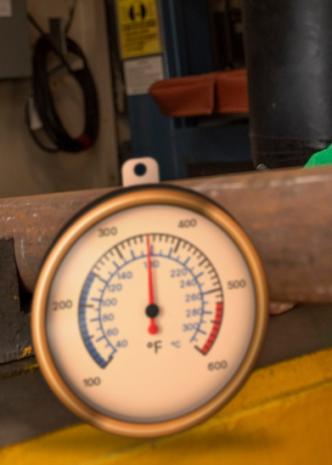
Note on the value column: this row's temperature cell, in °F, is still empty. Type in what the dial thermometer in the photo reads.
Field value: 350 °F
